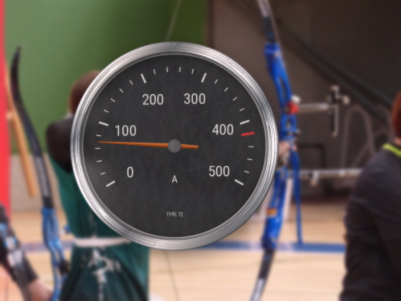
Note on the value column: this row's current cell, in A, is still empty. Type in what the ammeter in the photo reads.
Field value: 70 A
